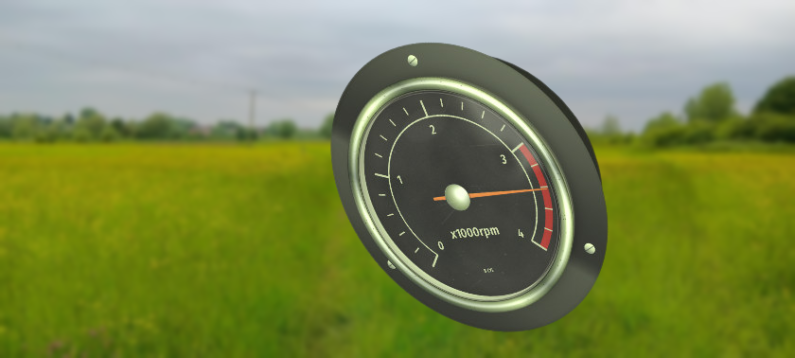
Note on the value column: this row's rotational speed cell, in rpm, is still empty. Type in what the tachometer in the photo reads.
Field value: 3400 rpm
